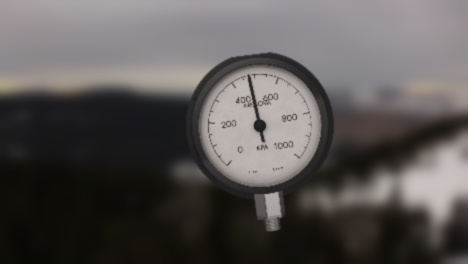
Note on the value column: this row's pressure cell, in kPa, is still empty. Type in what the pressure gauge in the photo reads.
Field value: 475 kPa
